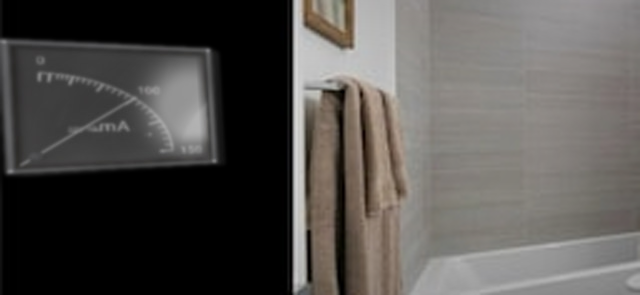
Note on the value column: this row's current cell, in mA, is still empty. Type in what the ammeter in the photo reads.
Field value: 100 mA
